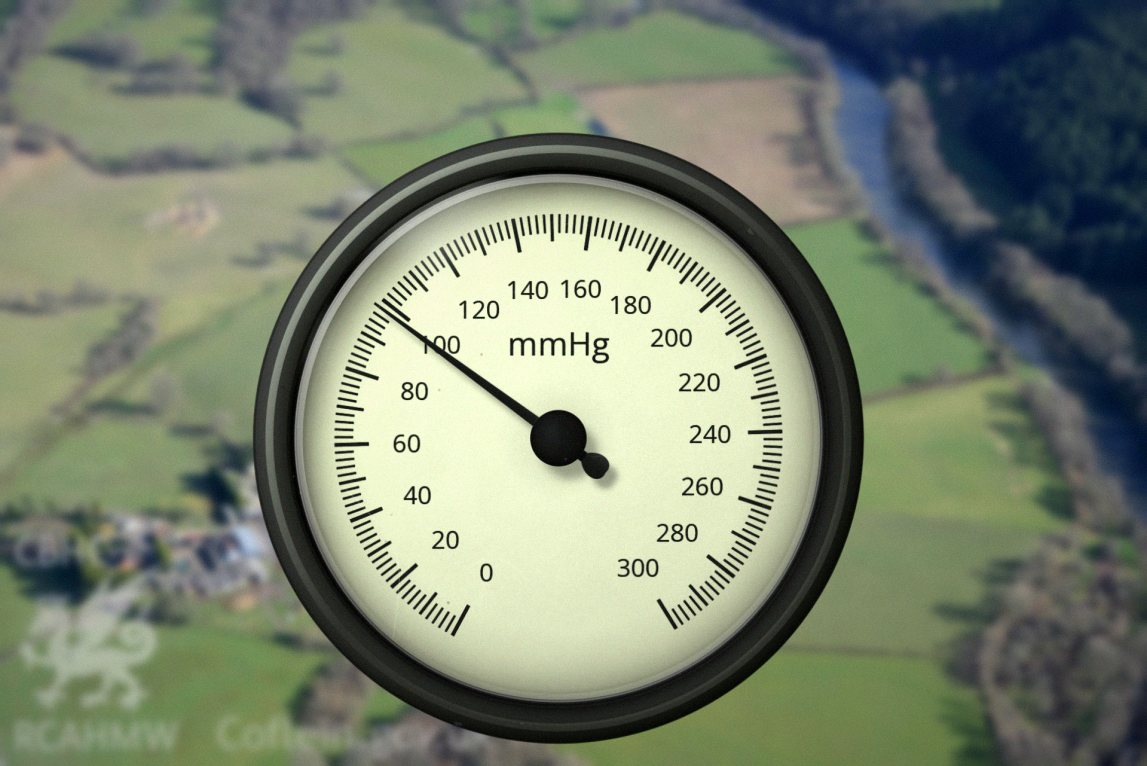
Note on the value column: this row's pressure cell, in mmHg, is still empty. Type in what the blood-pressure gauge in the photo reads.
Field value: 98 mmHg
